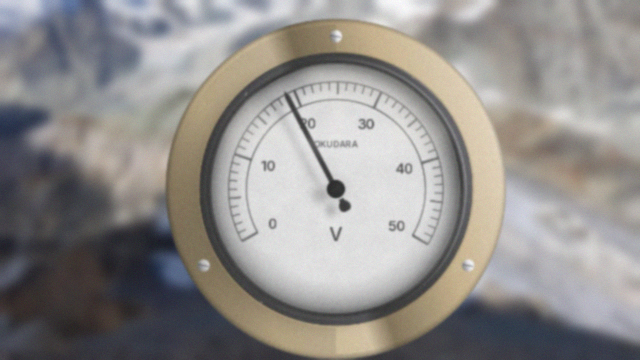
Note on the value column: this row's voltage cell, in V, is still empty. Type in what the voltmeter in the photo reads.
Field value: 19 V
